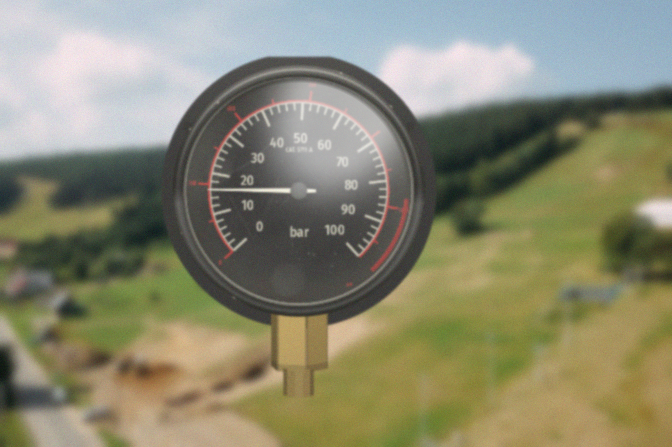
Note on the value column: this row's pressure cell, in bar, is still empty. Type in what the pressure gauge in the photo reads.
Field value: 16 bar
